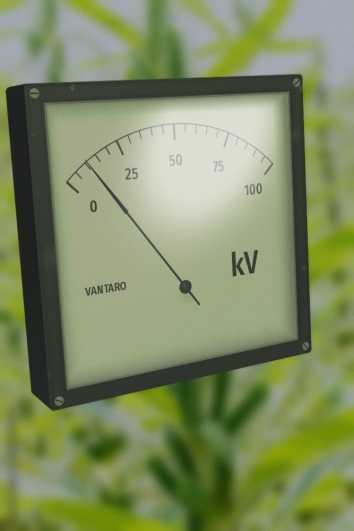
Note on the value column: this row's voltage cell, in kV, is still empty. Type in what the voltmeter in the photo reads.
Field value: 10 kV
